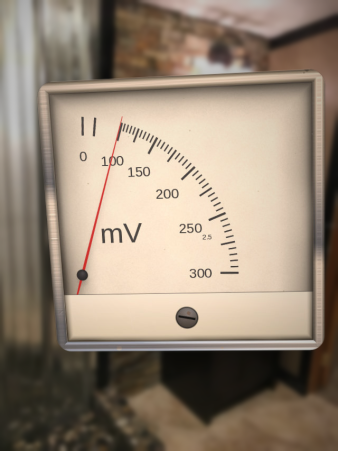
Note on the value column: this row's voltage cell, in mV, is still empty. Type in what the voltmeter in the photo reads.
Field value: 100 mV
